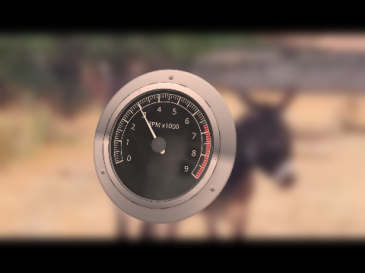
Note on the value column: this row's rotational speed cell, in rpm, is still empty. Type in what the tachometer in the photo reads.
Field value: 3000 rpm
